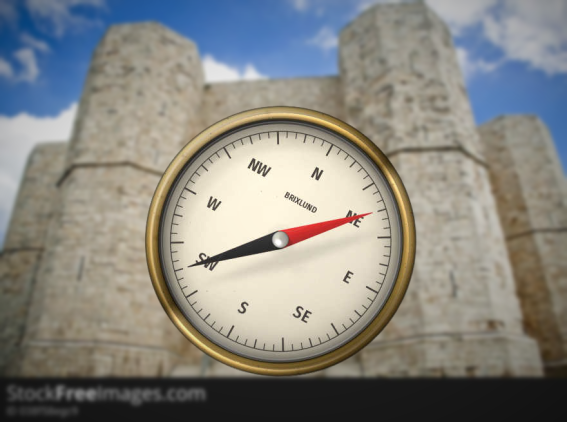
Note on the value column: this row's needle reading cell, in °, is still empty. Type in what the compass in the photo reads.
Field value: 45 °
